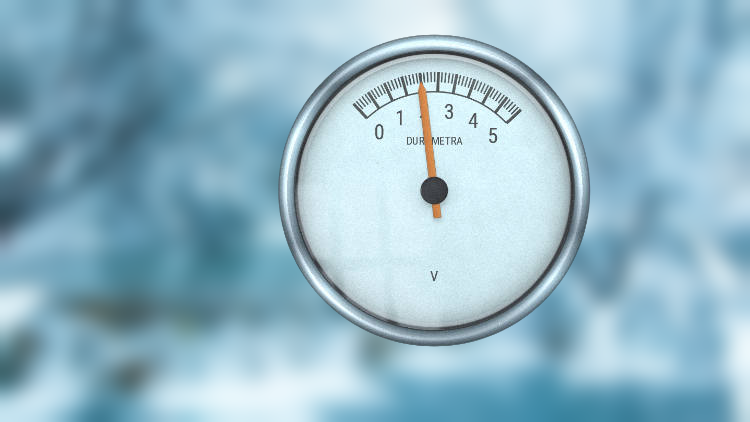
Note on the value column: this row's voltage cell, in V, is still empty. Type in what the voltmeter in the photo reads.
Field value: 2 V
